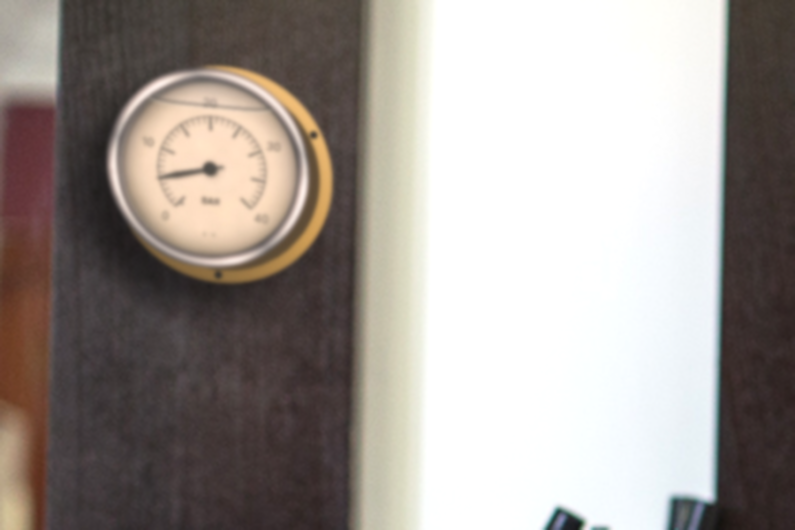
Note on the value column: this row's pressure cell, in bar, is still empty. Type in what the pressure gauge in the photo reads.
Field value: 5 bar
